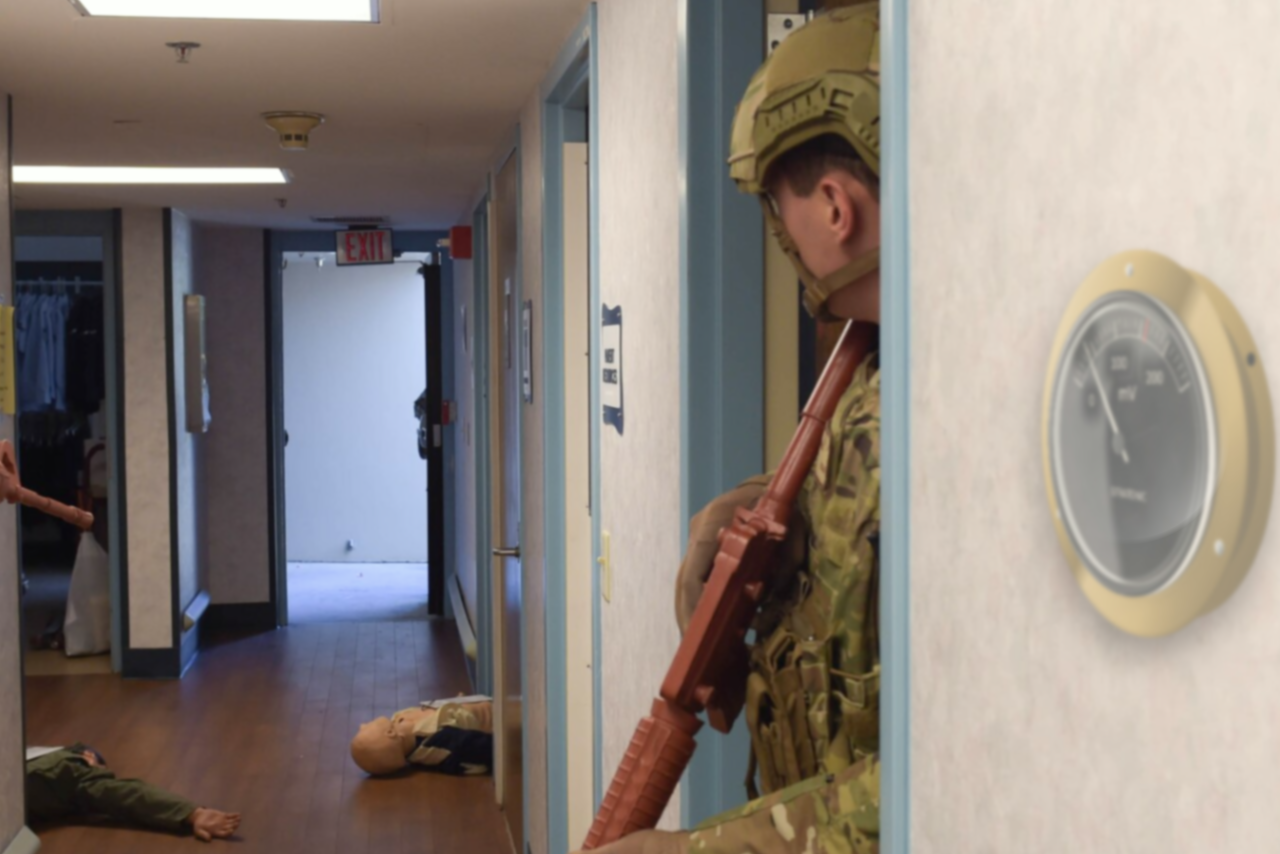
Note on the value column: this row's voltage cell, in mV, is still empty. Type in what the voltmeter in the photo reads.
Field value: 50 mV
